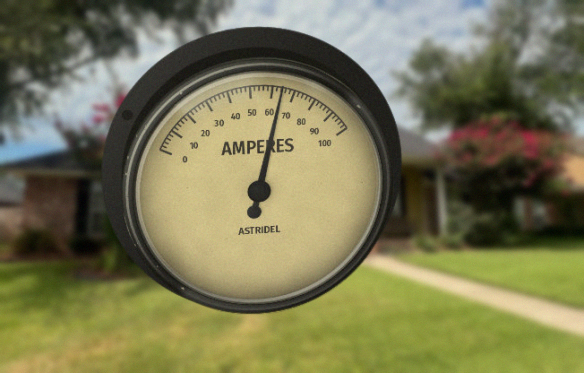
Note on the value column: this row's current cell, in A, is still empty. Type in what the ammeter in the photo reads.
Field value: 64 A
